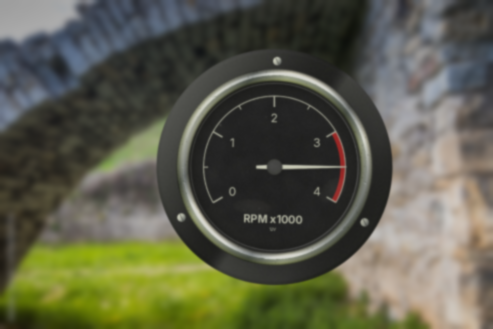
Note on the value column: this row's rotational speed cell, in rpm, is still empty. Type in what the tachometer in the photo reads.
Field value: 3500 rpm
